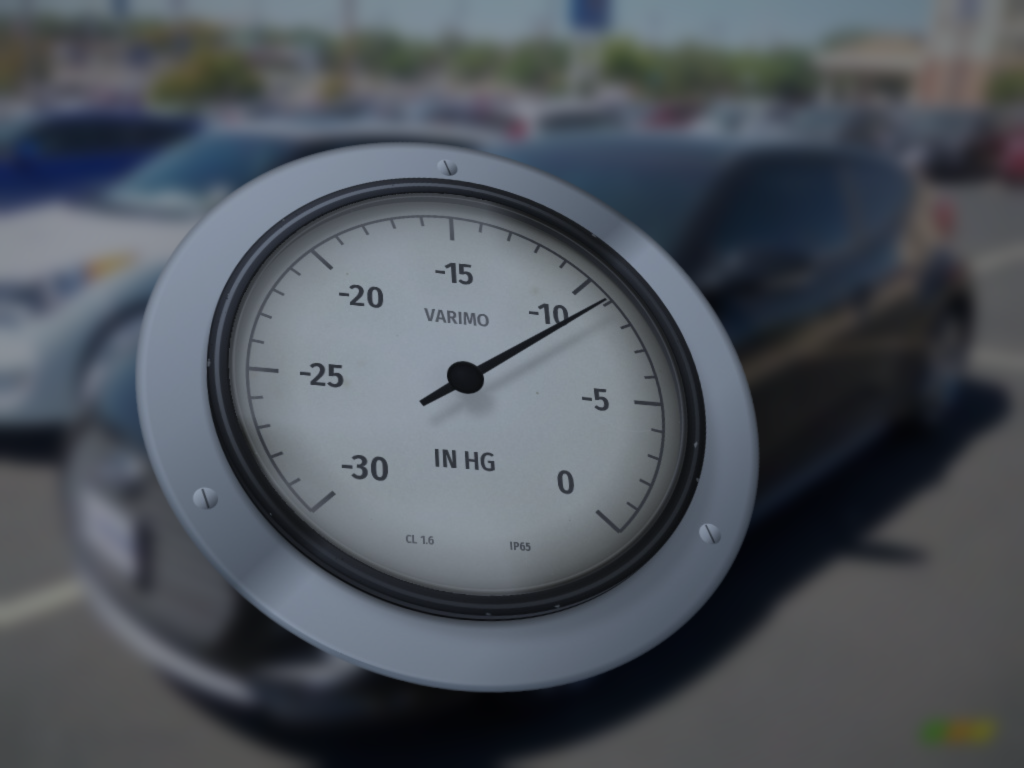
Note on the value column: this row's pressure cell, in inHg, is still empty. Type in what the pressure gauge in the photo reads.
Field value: -9 inHg
